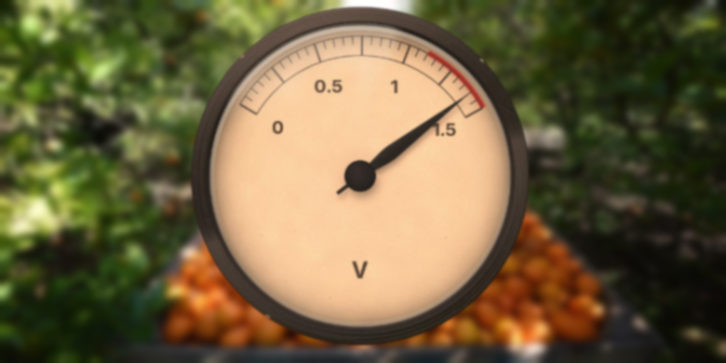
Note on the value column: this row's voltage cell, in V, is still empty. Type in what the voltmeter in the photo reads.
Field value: 1.4 V
